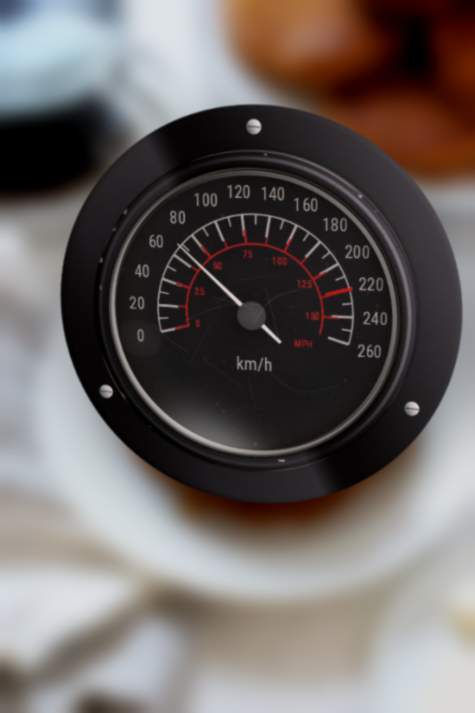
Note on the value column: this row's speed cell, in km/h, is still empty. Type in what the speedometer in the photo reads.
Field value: 70 km/h
